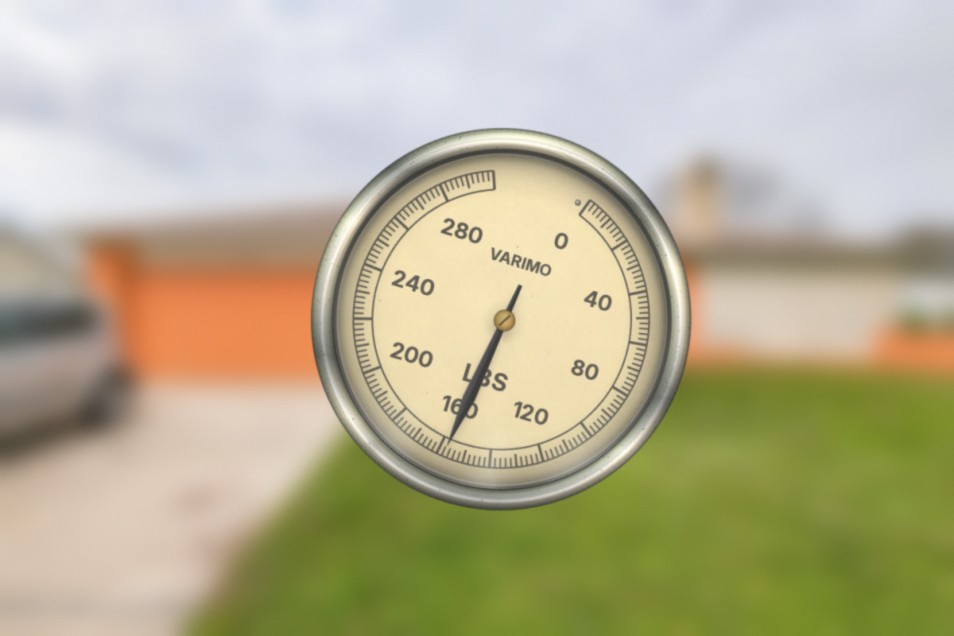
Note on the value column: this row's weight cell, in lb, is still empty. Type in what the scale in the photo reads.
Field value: 158 lb
